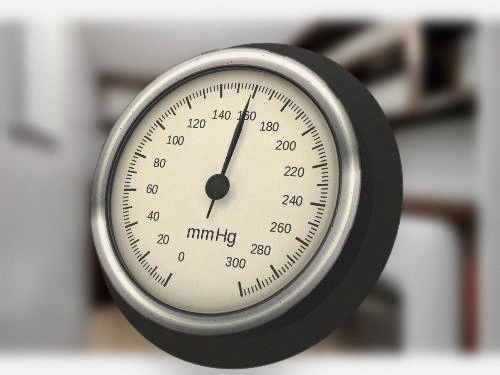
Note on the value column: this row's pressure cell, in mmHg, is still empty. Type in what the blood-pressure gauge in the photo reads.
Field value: 160 mmHg
